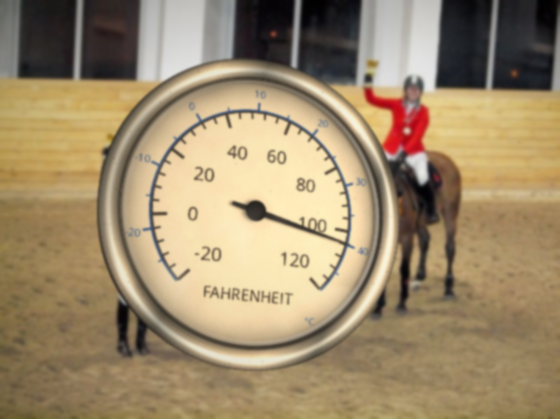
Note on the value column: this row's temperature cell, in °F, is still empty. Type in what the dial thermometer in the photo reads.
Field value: 104 °F
